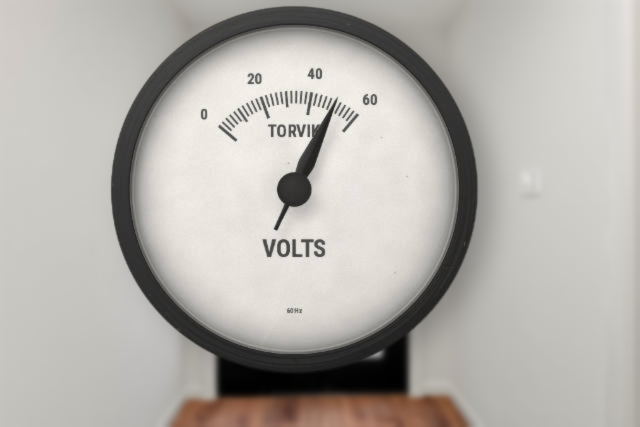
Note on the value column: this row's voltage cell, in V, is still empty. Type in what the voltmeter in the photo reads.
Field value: 50 V
